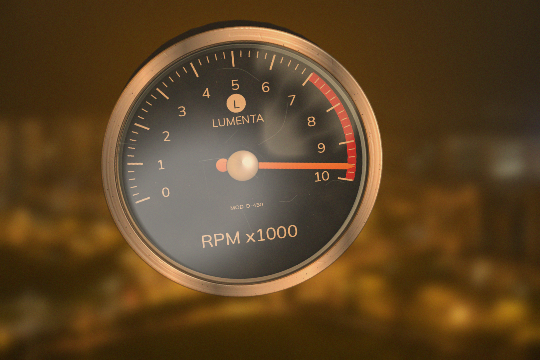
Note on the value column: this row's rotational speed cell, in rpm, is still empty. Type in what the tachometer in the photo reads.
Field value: 9600 rpm
